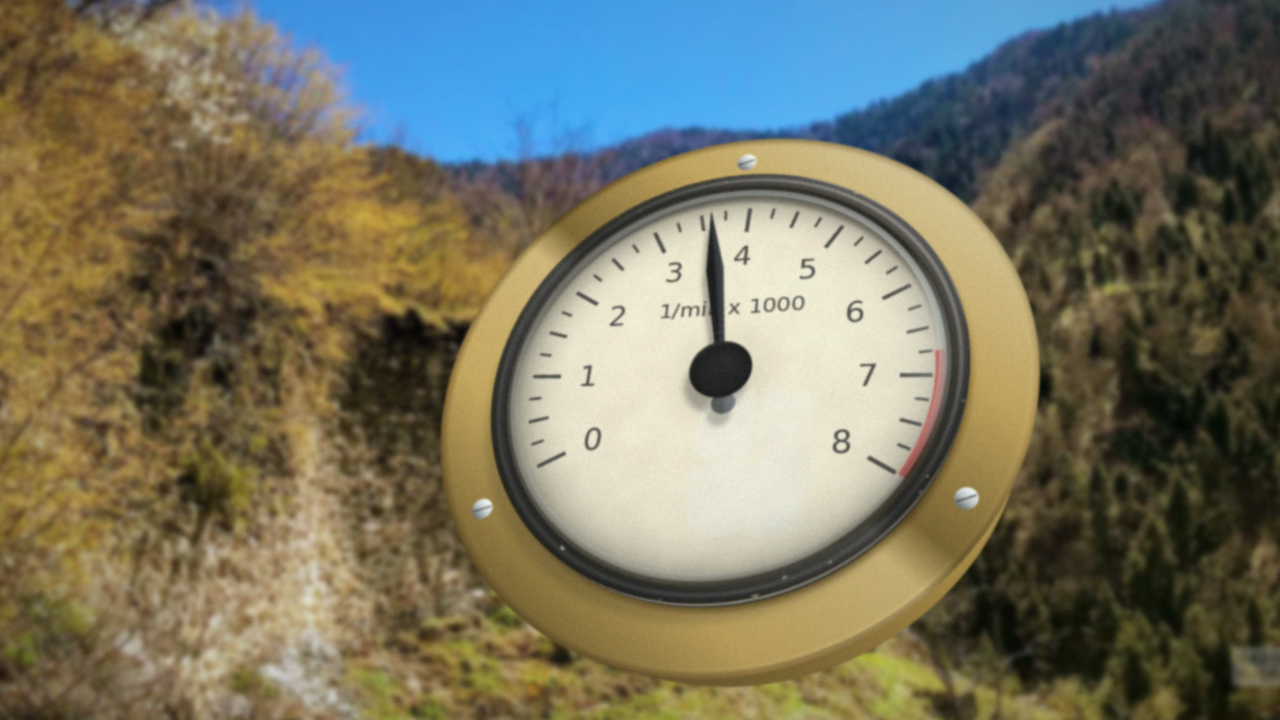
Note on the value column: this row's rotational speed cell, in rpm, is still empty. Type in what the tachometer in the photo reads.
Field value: 3625 rpm
